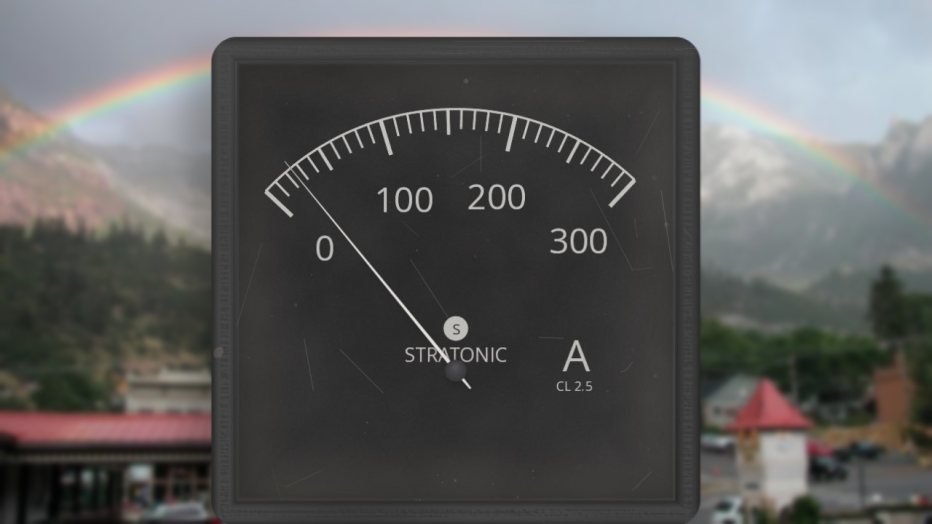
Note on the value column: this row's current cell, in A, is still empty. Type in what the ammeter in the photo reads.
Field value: 25 A
